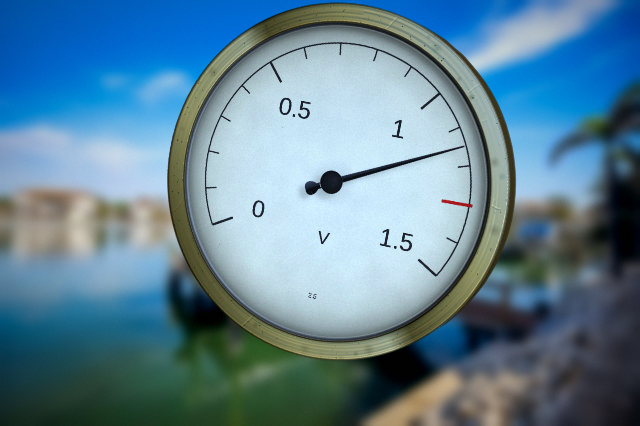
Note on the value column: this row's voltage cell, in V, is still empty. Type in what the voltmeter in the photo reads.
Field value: 1.15 V
